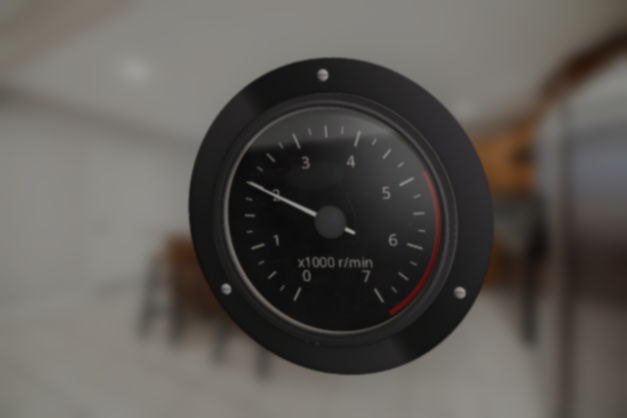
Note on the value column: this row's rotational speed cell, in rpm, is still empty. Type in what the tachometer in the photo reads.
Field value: 2000 rpm
